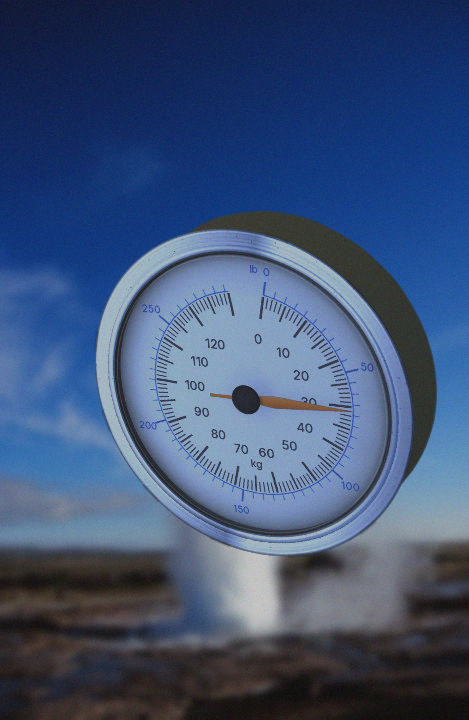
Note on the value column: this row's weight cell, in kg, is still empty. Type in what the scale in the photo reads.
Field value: 30 kg
